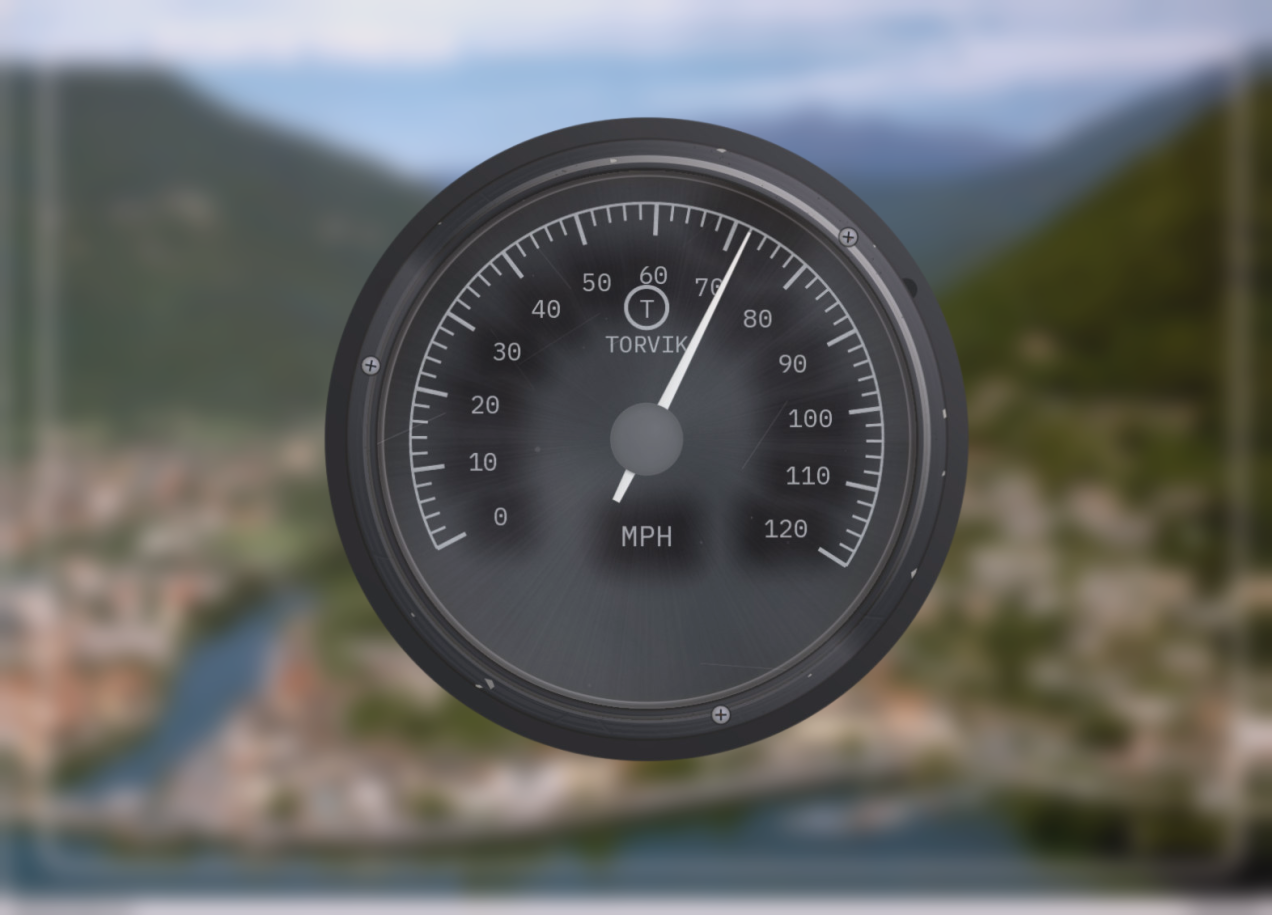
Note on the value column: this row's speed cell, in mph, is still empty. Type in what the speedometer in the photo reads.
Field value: 72 mph
